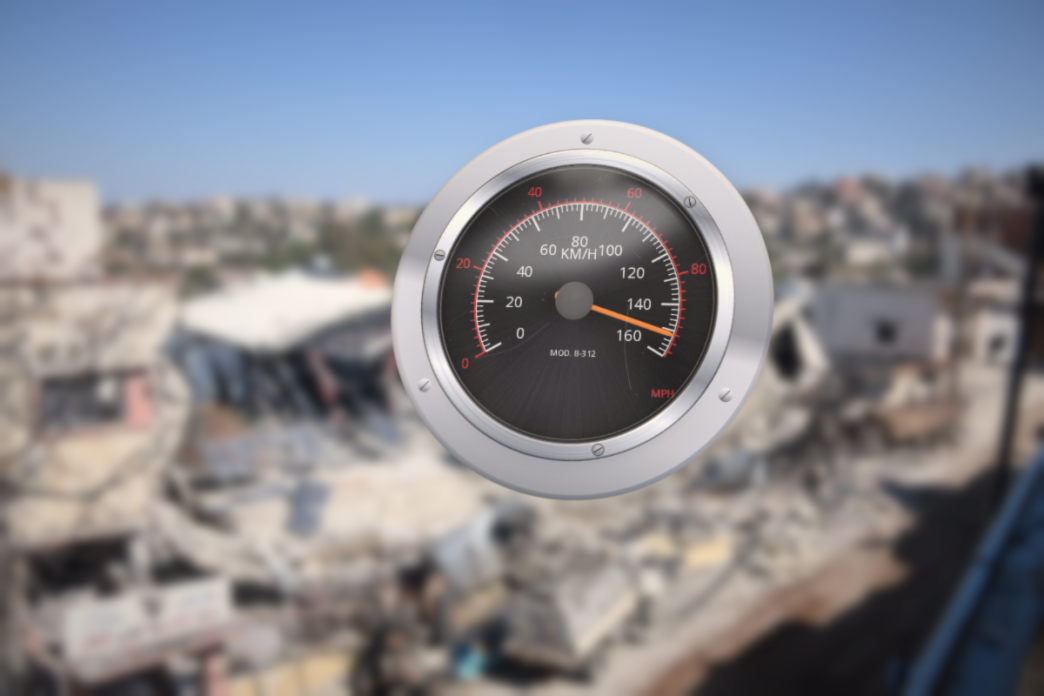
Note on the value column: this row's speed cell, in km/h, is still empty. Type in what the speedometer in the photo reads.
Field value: 152 km/h
